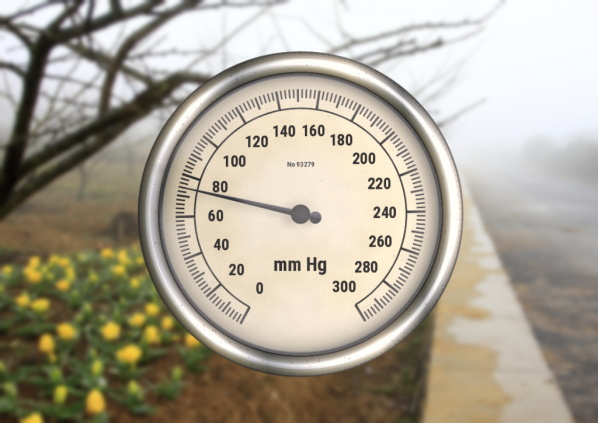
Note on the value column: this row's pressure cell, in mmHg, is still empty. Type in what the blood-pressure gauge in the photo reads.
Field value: 74 mmHg
